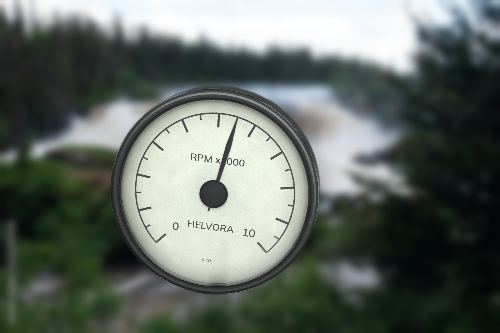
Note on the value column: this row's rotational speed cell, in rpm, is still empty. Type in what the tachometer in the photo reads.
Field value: 5500 rpm
